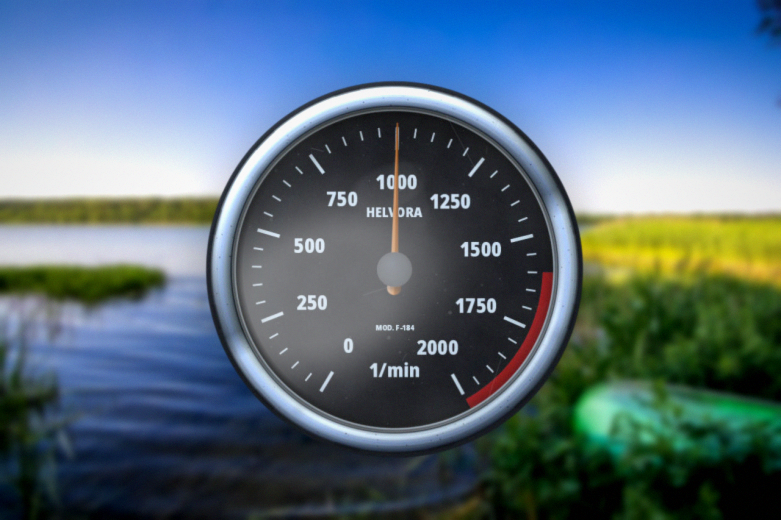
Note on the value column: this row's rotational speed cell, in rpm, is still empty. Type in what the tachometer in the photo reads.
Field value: 1000 rpm
